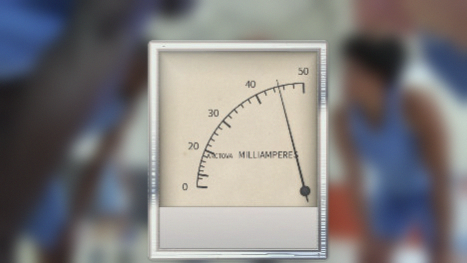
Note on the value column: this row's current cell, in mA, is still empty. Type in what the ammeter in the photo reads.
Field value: 45 mA
